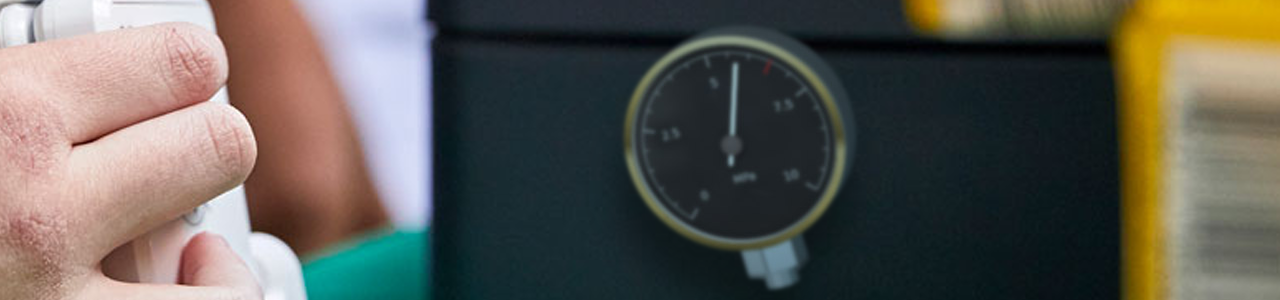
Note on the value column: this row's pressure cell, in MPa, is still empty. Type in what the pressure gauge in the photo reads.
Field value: 5.75 MPa
